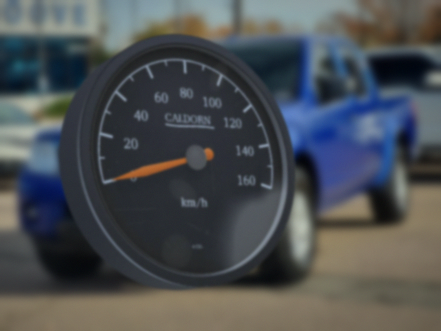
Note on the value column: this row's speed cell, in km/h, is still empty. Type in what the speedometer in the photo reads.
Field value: 0 km/h
